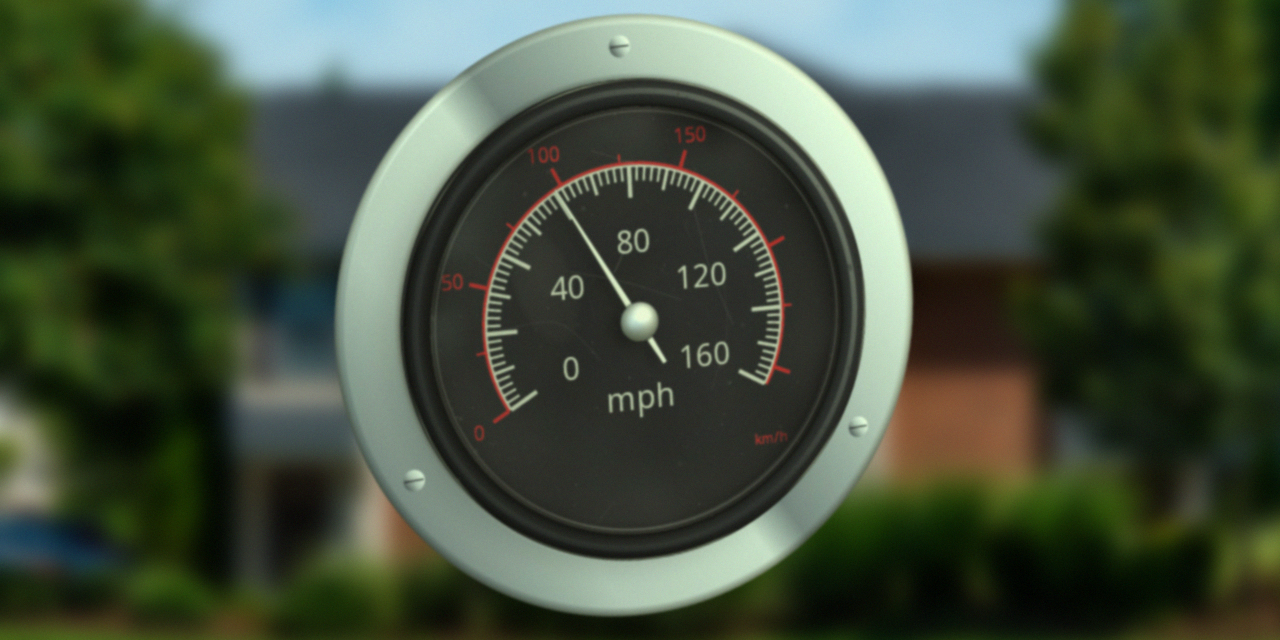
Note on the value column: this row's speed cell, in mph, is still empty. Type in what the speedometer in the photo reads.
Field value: 60 mph
